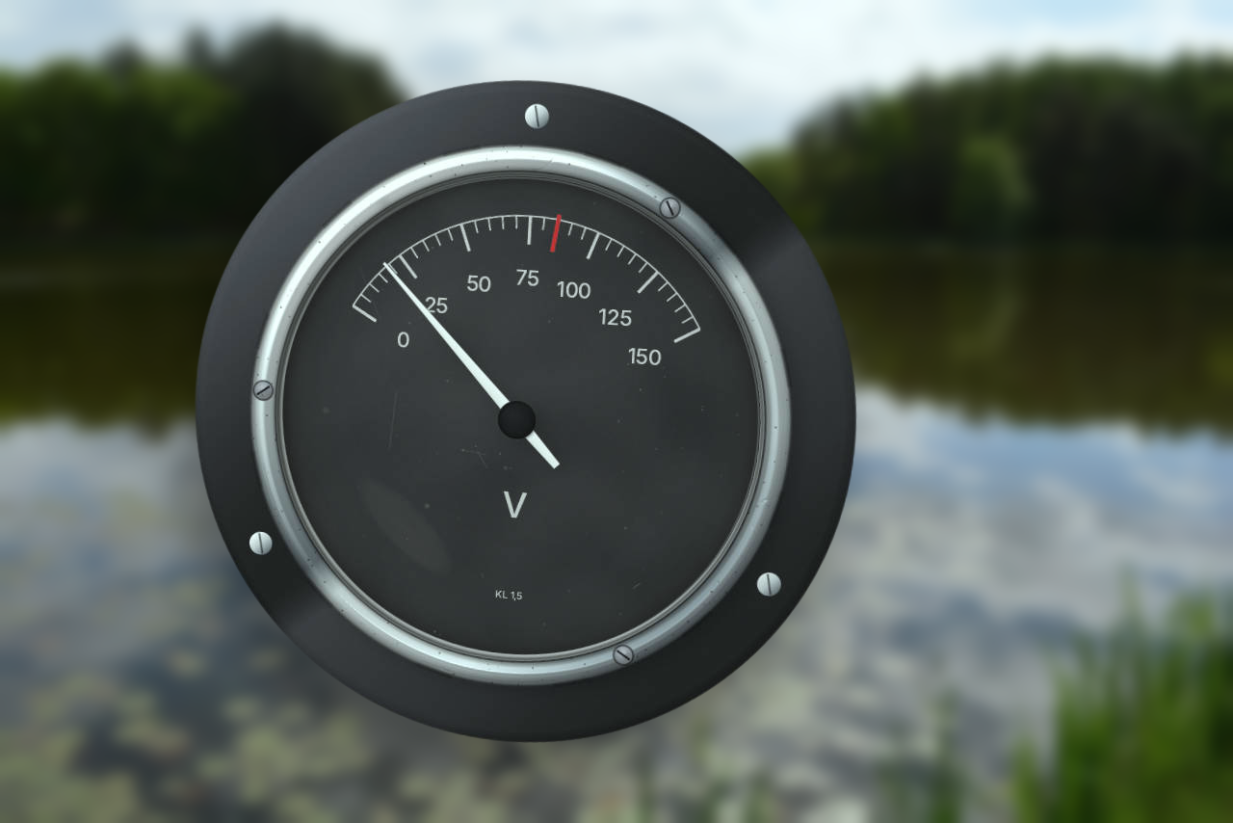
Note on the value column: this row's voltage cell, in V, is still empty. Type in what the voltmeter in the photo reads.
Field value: 20 V
